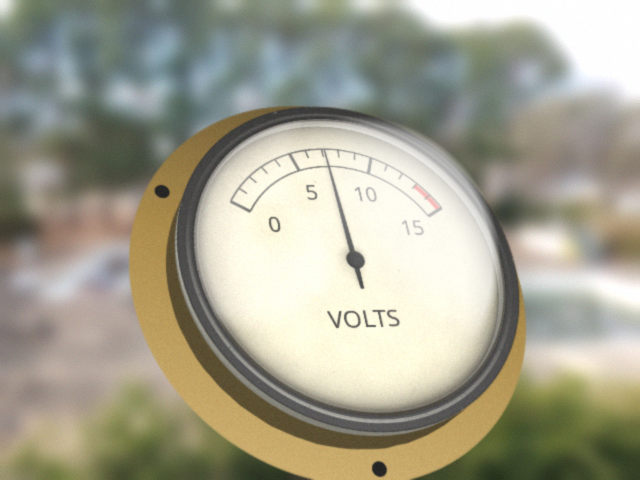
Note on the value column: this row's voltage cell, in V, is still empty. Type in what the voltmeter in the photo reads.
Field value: 7 V
